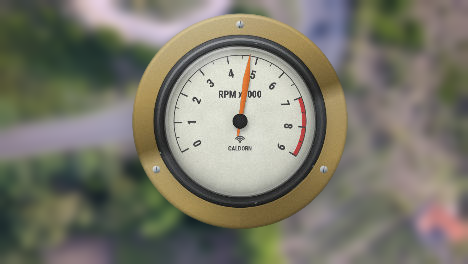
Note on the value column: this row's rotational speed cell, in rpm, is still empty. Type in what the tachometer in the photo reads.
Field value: 4750 rpm
